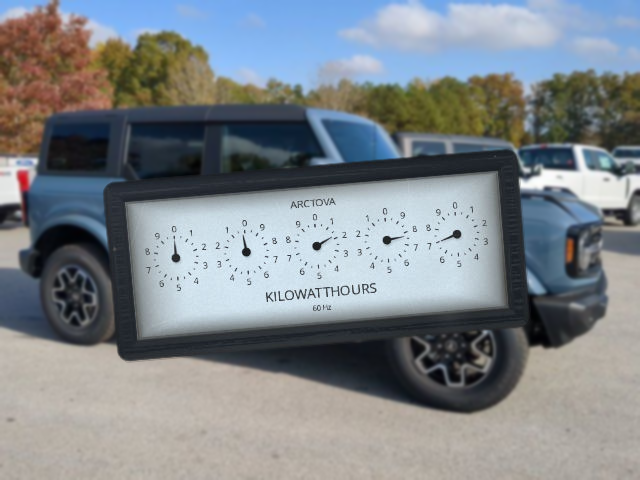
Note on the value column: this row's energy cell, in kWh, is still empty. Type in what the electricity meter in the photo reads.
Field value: 177 kWh
